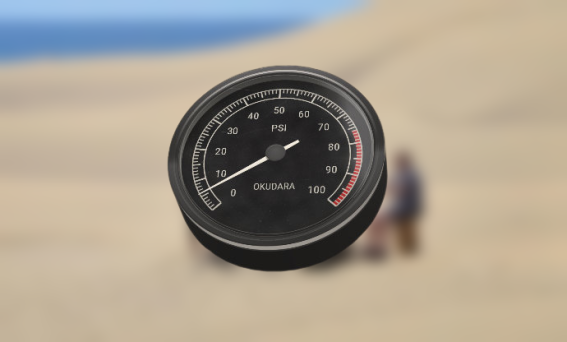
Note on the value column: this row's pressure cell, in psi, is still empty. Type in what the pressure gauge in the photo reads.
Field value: 5 psi
